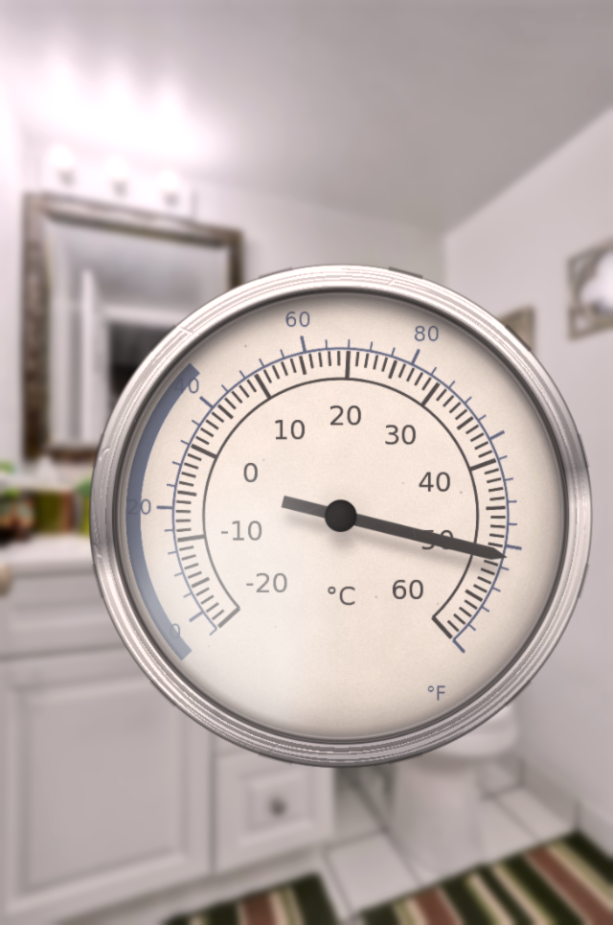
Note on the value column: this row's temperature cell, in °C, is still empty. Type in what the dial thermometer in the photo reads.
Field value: 50 °C
